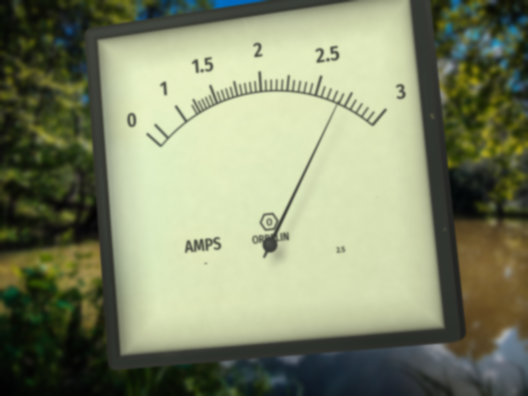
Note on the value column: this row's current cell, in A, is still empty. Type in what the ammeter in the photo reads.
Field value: 2.7 A
